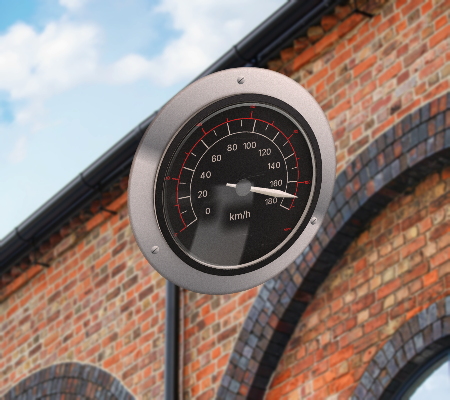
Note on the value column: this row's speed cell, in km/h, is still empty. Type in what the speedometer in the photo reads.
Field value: 170 km/h
